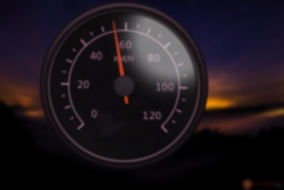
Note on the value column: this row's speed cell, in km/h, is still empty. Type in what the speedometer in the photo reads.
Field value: 55 km/h
